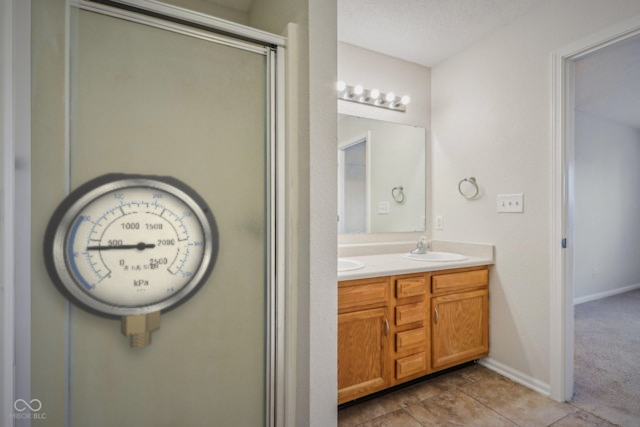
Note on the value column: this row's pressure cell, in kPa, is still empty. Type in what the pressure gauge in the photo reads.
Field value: 400 kPa
